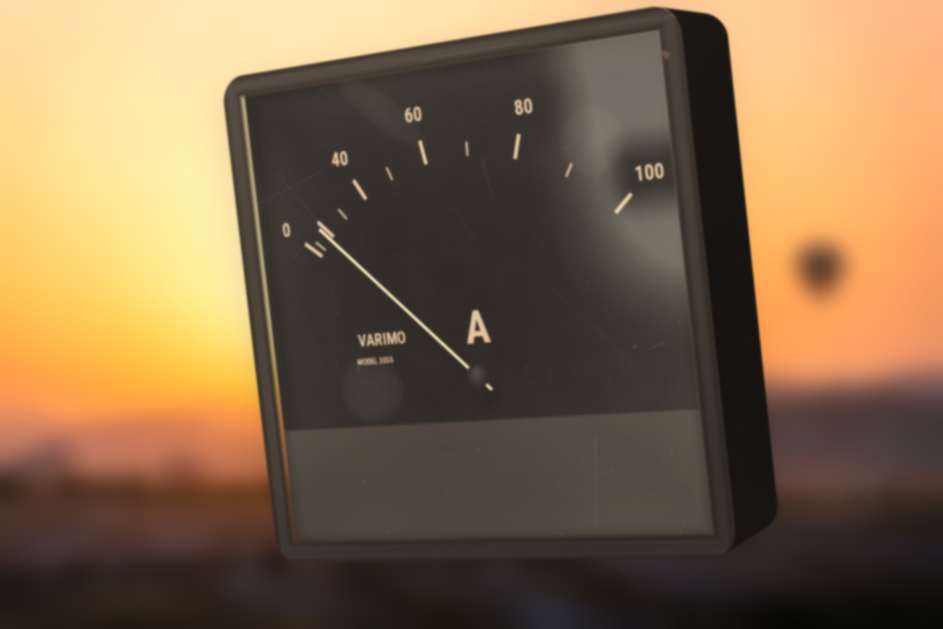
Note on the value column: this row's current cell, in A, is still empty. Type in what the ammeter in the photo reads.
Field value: 20 A
